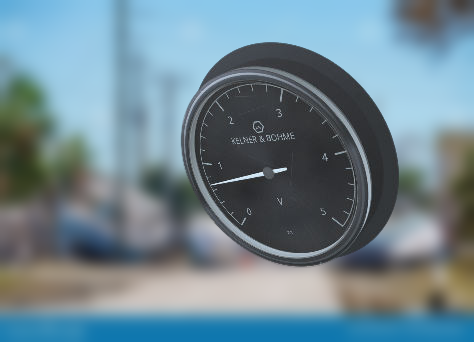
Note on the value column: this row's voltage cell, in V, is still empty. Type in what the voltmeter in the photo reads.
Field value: 0.7 V
